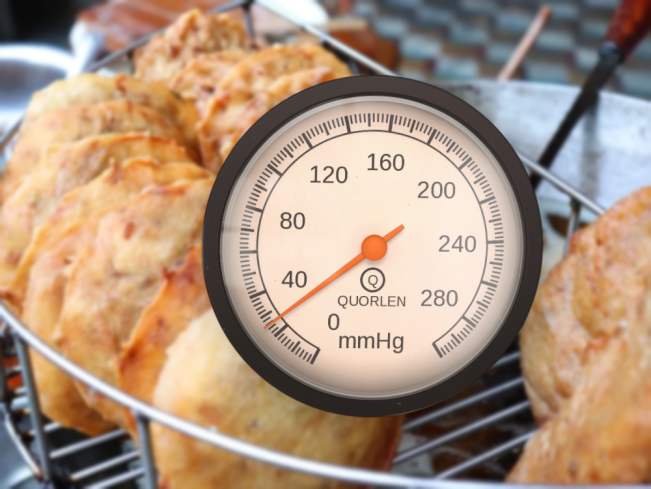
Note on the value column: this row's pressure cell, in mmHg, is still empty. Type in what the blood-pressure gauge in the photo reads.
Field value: 26 mmHg
